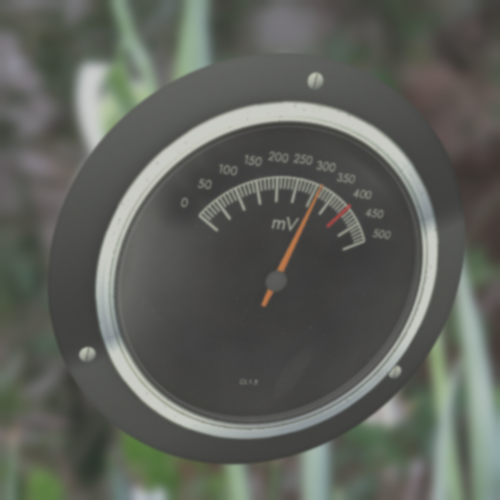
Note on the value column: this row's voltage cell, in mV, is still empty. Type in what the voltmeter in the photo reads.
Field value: 300 mV
